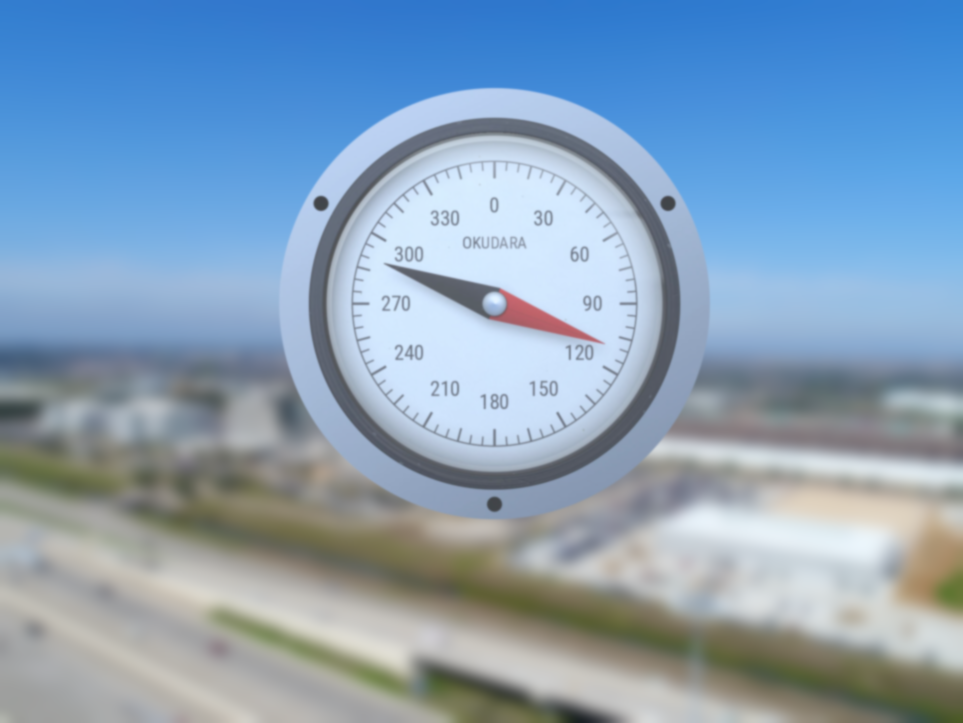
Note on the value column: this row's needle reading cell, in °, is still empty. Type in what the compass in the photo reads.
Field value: 110 °
